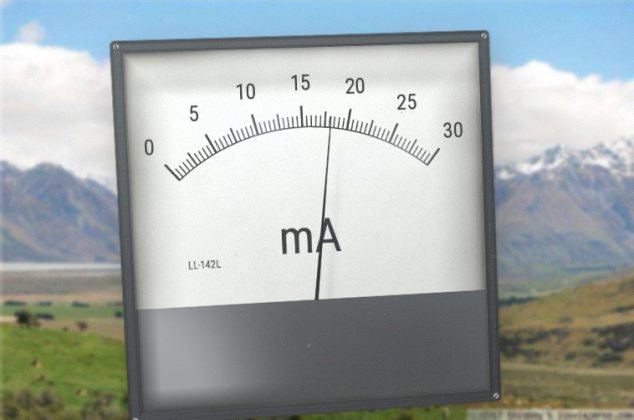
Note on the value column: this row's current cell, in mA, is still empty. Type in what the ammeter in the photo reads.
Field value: 18 mA
